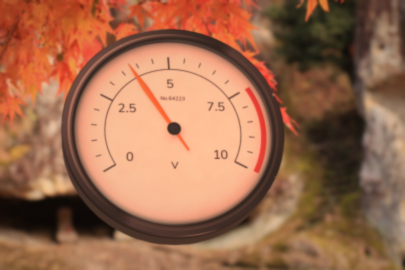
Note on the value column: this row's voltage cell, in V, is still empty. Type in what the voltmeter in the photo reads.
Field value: 3.75 V
